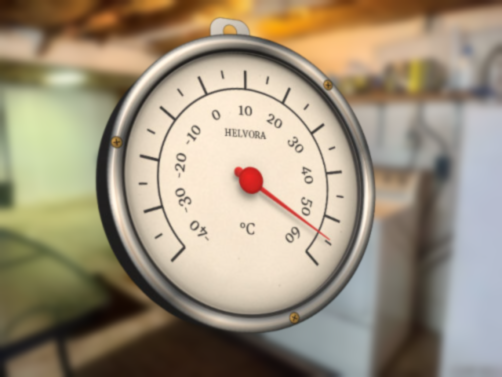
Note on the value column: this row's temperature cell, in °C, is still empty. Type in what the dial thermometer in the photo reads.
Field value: 55 °C
